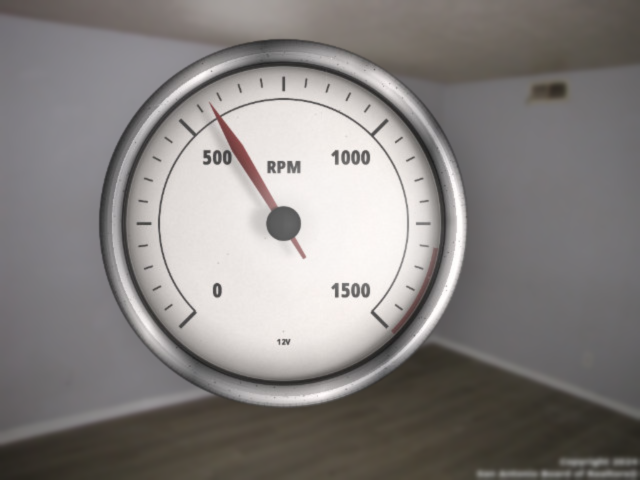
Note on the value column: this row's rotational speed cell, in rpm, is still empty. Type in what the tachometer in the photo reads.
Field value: 575 rpm
